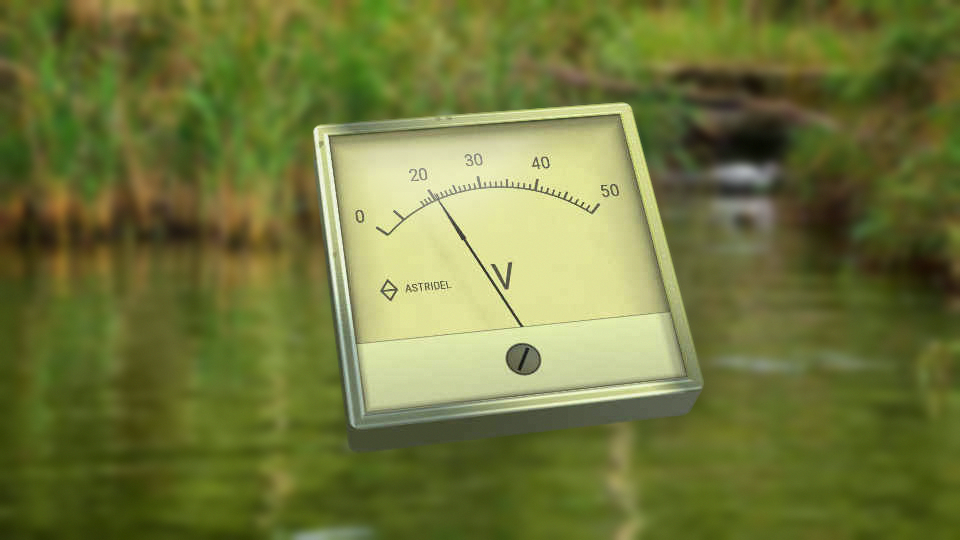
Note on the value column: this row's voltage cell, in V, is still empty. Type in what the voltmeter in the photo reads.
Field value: 20 V
